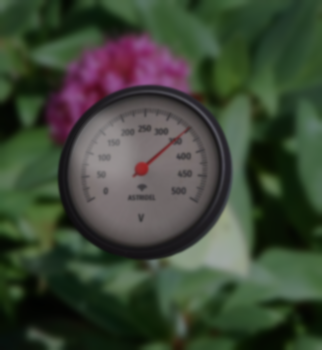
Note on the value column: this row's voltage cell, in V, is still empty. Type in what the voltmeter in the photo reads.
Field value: 350 V
